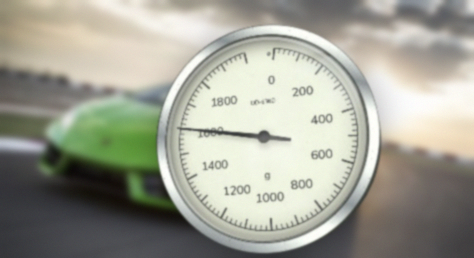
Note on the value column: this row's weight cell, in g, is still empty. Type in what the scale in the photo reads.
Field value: 1600 g
